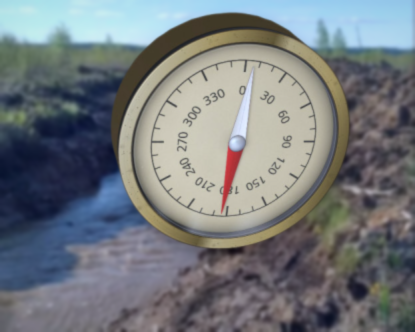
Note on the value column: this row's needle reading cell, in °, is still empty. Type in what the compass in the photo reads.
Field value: 185 °
